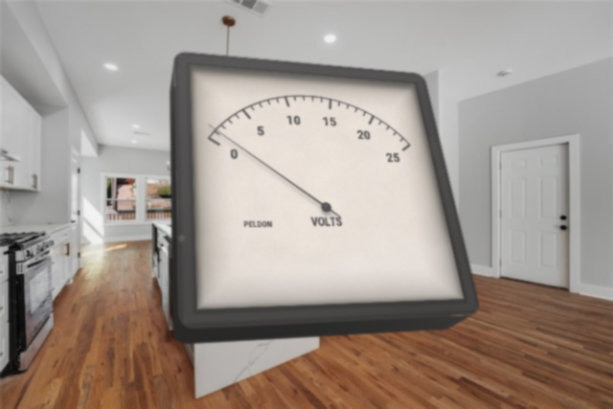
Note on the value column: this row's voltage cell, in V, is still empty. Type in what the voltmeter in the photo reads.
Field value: 1 V
